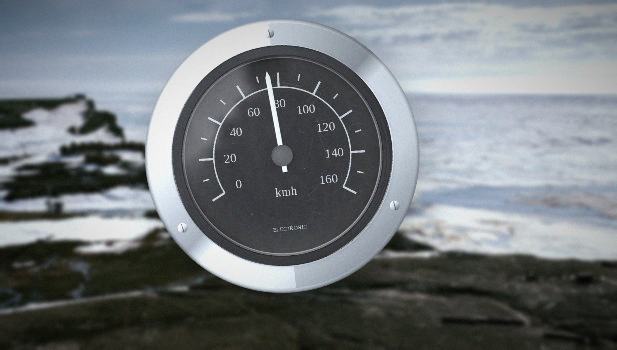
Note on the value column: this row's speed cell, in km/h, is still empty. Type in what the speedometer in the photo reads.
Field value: 75 km/h
